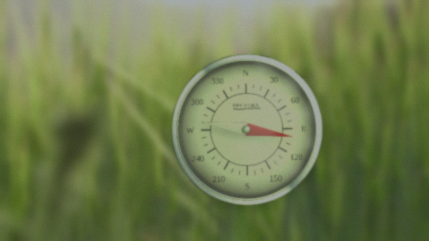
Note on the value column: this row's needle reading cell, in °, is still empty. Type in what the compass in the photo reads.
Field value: 100 °
